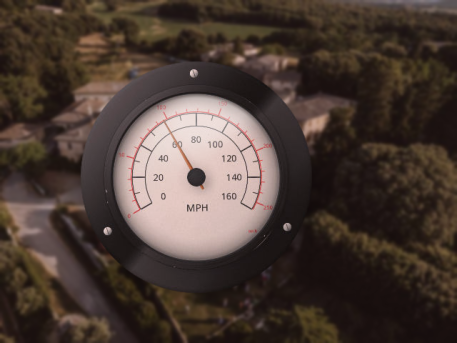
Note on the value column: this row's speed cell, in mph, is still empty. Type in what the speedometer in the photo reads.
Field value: 60 mph
